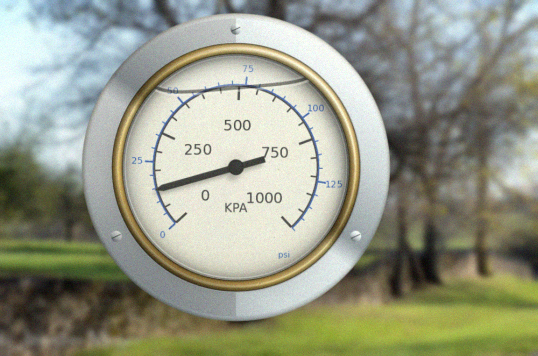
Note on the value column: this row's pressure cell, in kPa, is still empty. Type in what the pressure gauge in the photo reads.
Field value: 100 kPa
